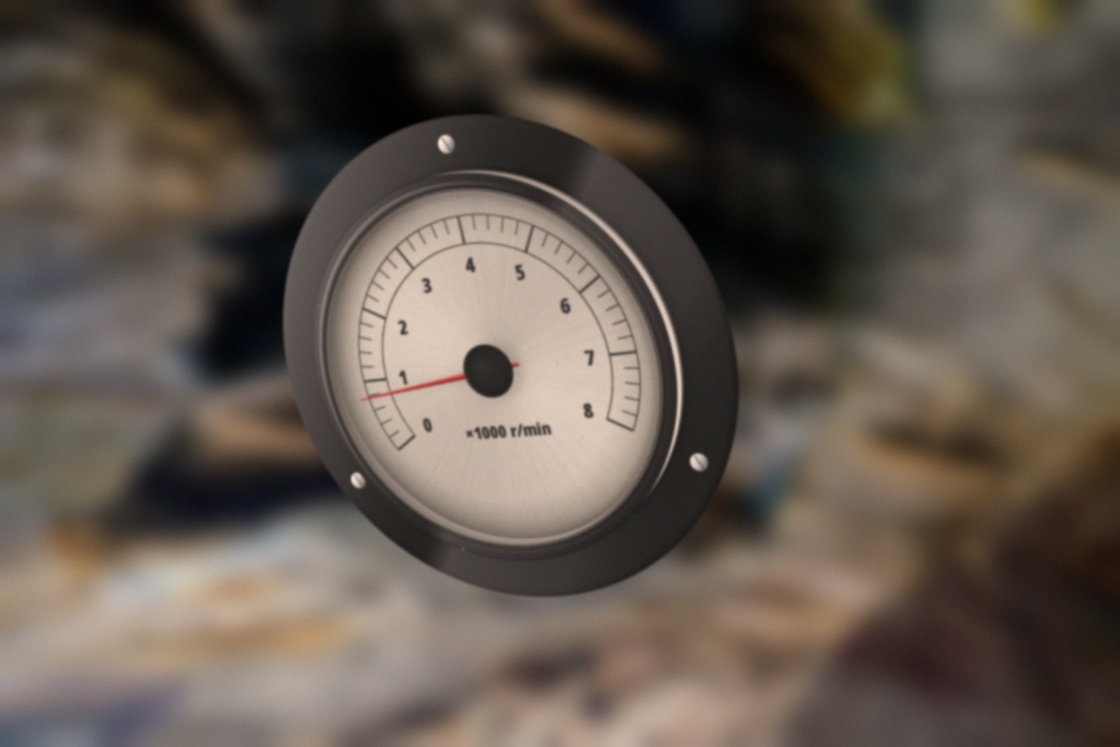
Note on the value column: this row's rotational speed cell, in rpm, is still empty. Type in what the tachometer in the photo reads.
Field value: 800 rpm
